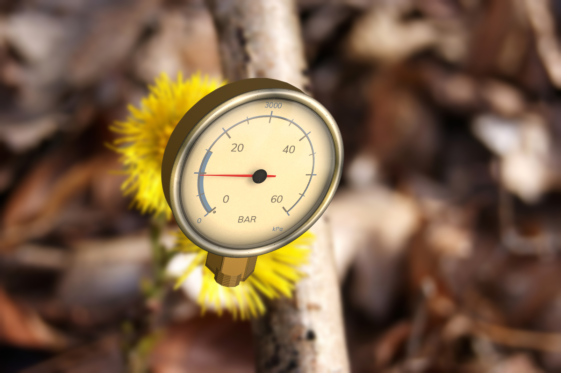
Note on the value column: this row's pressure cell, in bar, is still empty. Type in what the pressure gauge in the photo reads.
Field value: 10 bar
